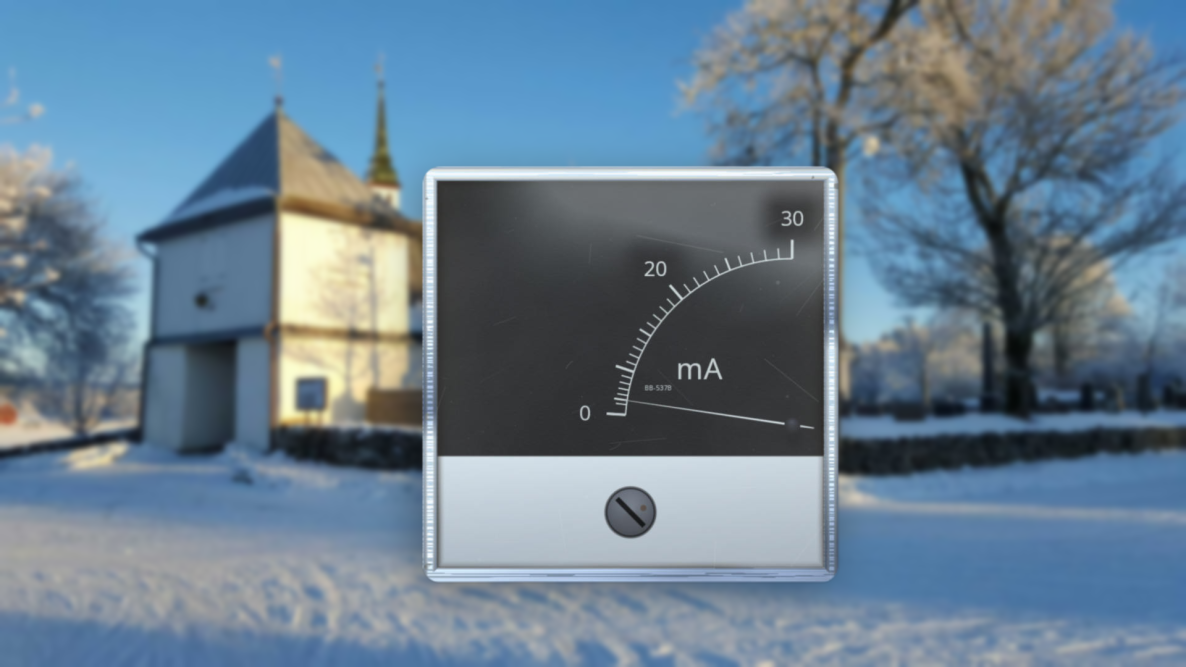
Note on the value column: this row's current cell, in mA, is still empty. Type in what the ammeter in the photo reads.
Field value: 5 mA
